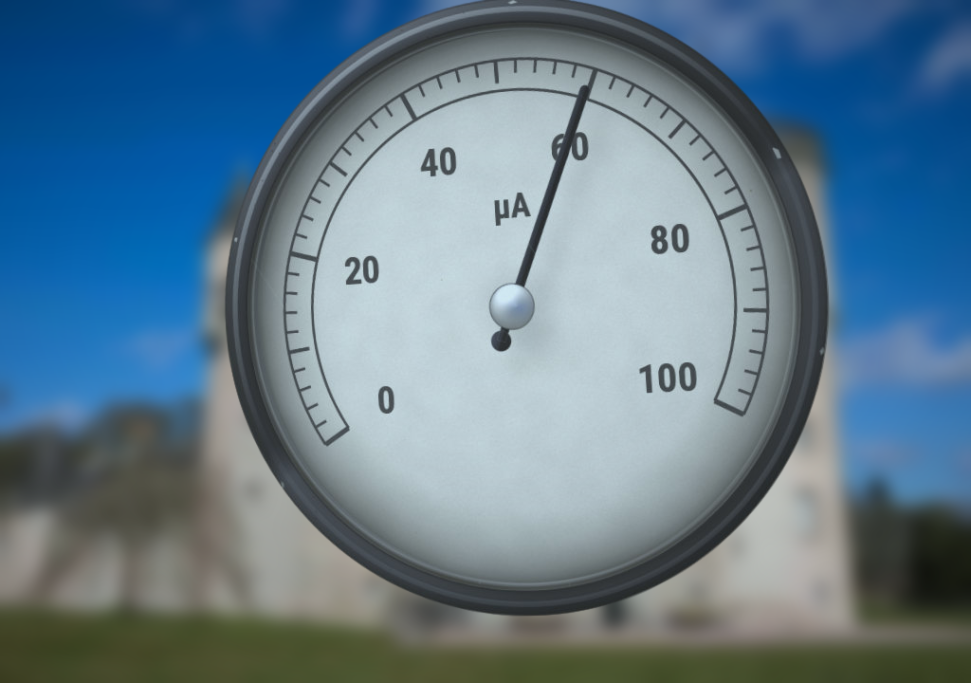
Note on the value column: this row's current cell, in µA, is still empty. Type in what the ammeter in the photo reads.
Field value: 60 µA
